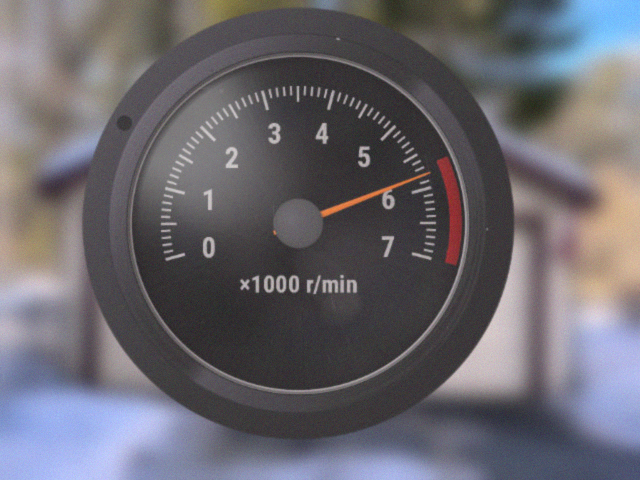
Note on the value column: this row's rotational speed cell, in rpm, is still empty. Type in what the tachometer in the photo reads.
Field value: 5800 rpm
